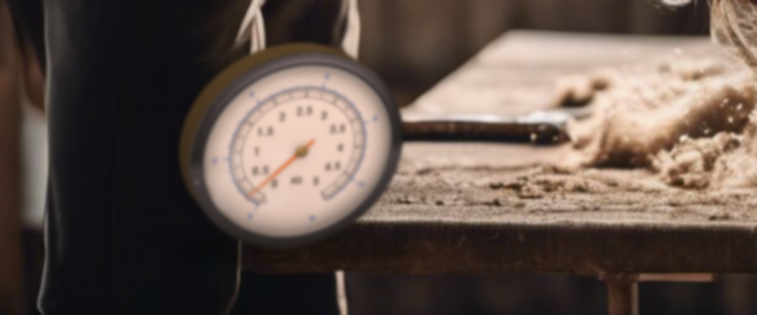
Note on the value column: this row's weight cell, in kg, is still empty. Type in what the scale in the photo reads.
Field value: 0.25 kg
